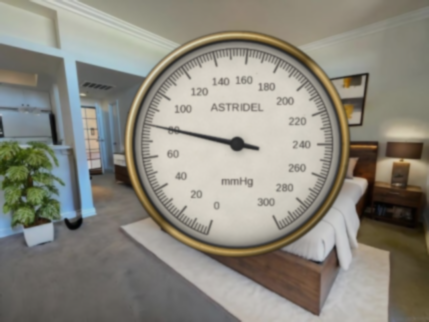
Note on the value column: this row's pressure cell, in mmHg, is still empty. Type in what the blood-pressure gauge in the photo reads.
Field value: 80 mmHg
